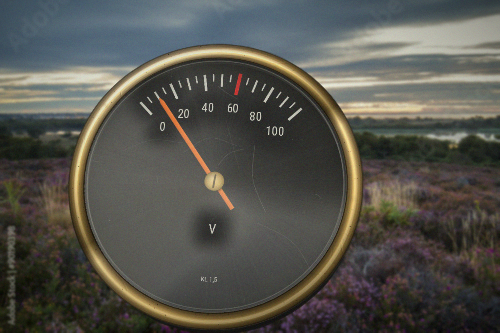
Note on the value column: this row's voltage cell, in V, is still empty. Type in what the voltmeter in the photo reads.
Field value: 10 V
